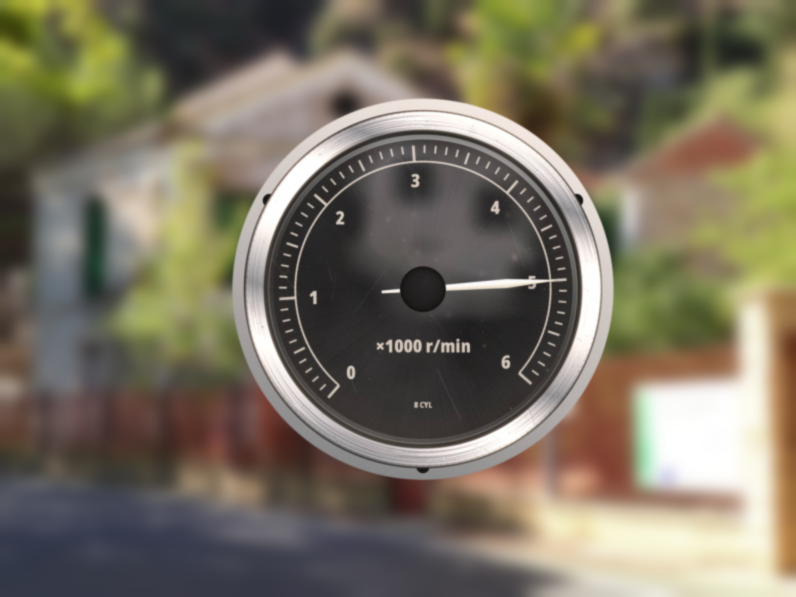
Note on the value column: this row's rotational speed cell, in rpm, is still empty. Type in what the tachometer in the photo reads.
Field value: 5000 rpm
